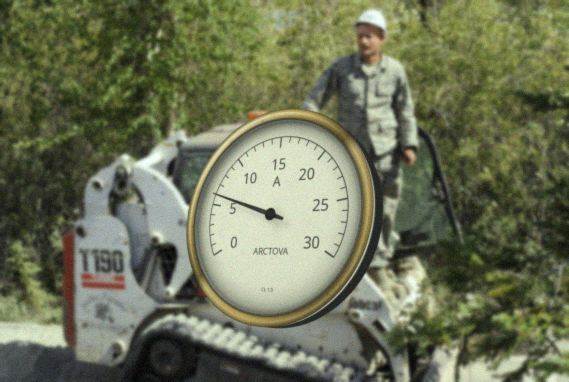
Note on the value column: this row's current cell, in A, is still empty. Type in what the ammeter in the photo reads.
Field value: 6 A
